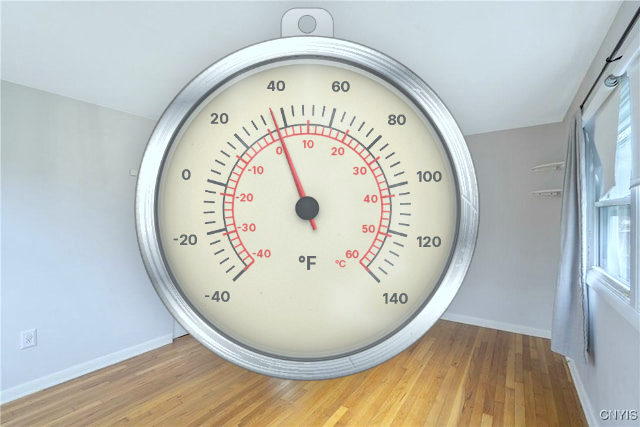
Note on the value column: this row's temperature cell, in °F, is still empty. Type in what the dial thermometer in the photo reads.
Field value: 36 °F
